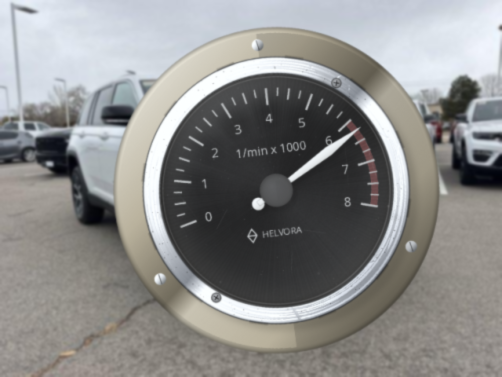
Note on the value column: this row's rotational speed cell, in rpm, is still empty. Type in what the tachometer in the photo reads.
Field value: 6250 rpm
